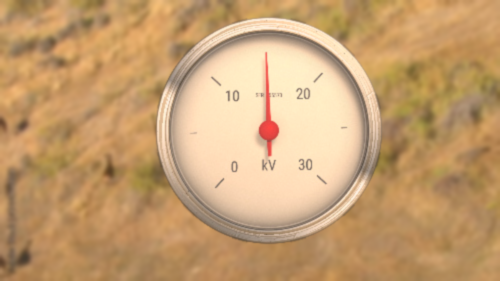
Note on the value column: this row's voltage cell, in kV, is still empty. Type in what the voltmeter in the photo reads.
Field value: 15 kV
